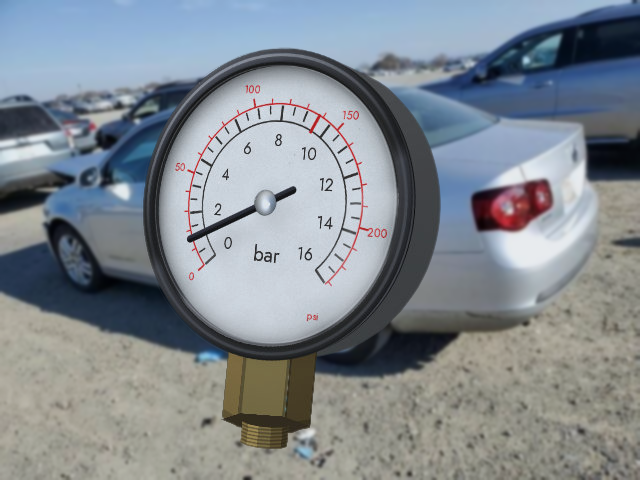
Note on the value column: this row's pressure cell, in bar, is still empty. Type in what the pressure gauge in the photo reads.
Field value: 1 bar
